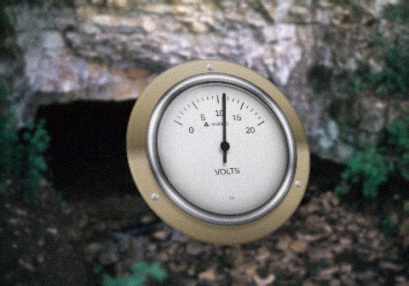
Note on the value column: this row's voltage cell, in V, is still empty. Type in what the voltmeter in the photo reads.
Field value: 11 V
